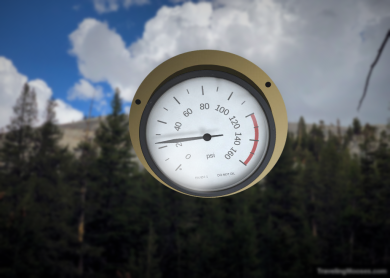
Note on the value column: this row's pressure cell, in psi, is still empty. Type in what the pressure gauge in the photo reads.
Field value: 25 psi
